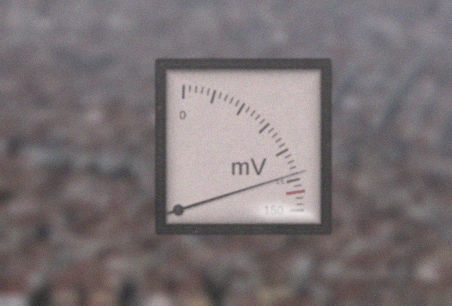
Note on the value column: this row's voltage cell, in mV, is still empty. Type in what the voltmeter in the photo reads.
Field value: 120 mV
